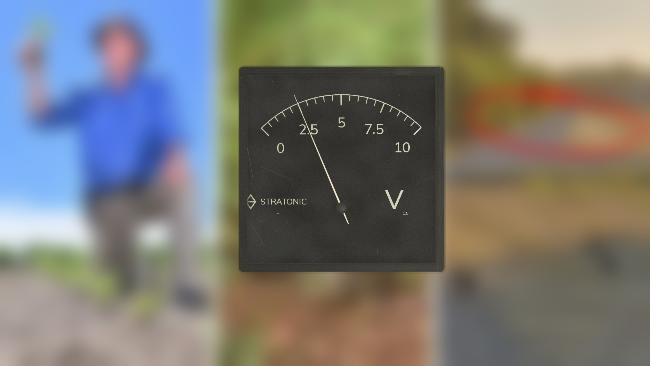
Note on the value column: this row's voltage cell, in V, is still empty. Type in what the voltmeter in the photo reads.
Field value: 2.5 V
